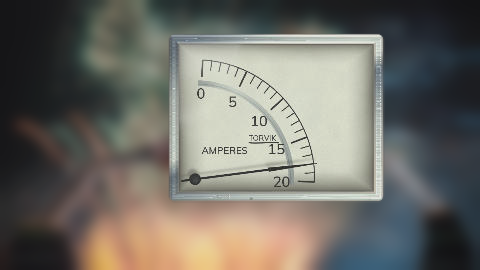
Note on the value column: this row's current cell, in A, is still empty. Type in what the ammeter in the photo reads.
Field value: 18 A
